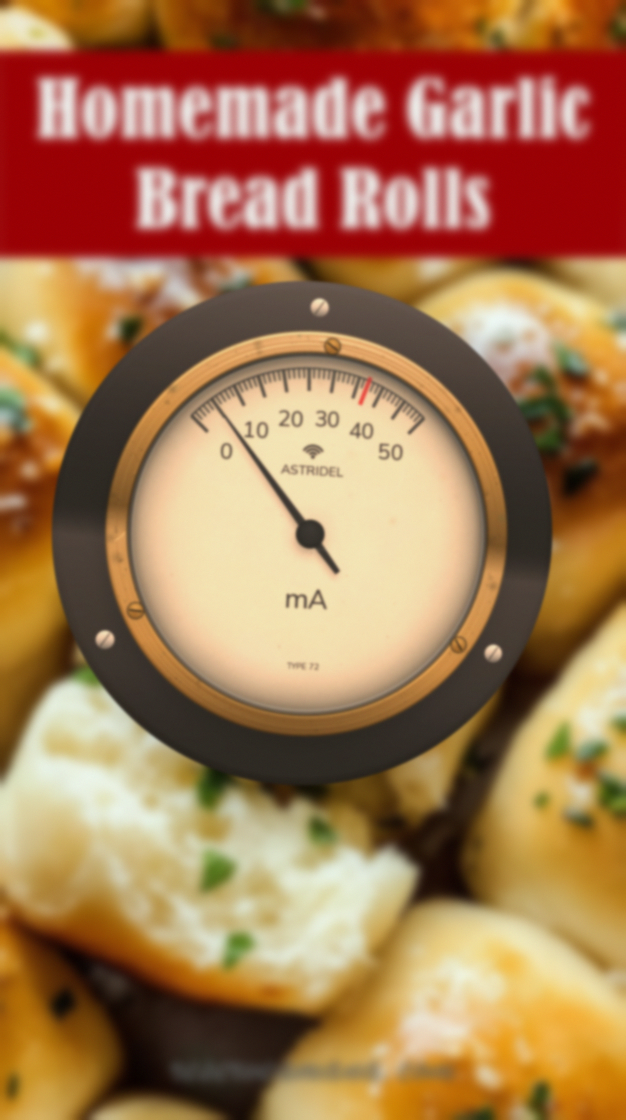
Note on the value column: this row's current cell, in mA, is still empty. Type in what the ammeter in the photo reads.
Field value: 5 mA
